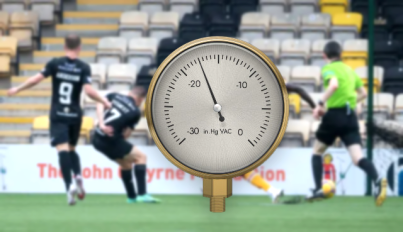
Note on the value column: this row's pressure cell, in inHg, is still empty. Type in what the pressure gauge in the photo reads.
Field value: -17.5 inHg
